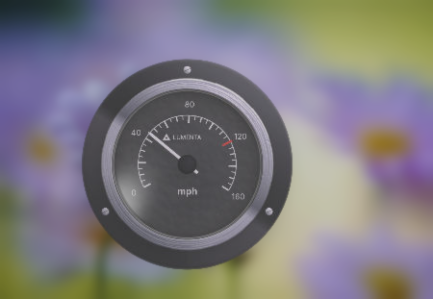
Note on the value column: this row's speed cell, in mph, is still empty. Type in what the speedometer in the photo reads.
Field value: 45 mph
